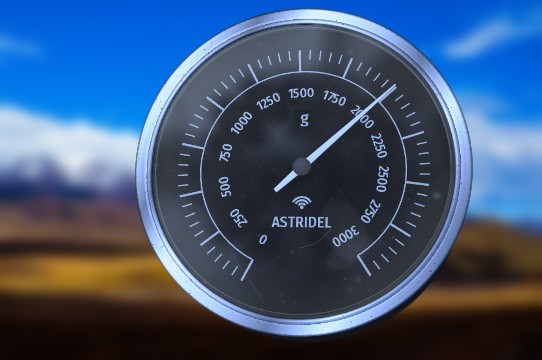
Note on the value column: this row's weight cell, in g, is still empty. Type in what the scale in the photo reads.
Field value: 2000 g
